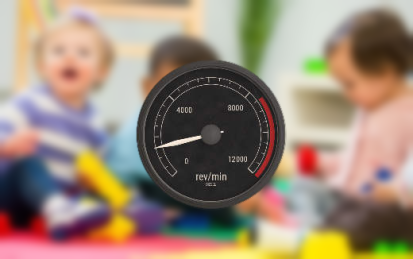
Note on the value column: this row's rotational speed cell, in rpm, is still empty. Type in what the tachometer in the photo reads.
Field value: 1500 rpm
